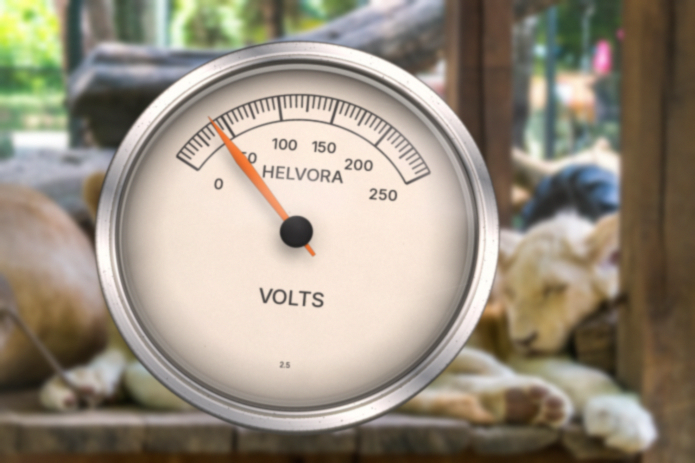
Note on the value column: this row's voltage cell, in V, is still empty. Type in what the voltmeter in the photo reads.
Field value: 40 V
